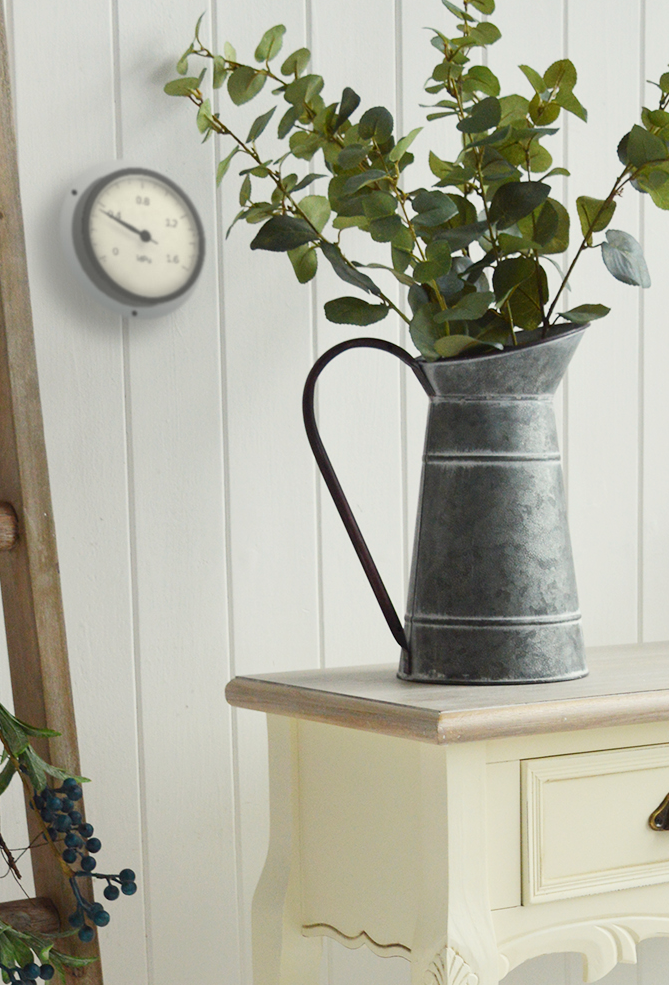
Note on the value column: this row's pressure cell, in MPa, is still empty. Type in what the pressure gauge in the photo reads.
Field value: 0.35 MPa
